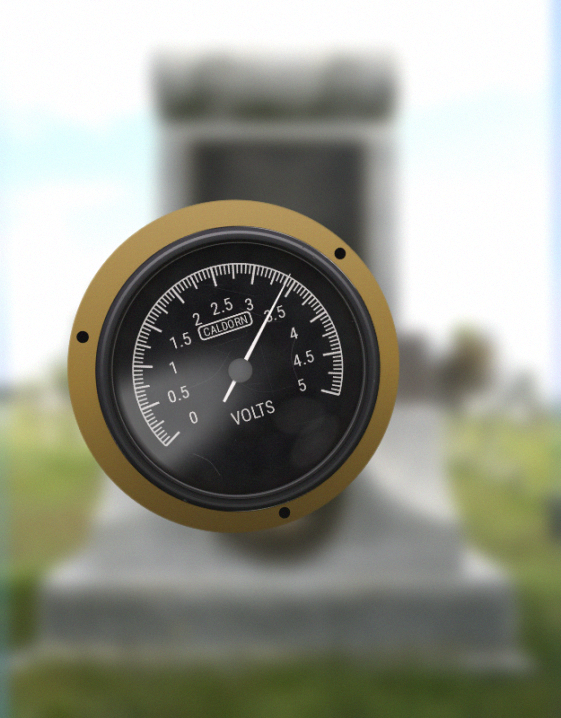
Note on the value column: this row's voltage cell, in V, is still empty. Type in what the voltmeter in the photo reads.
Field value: 3.4 V
